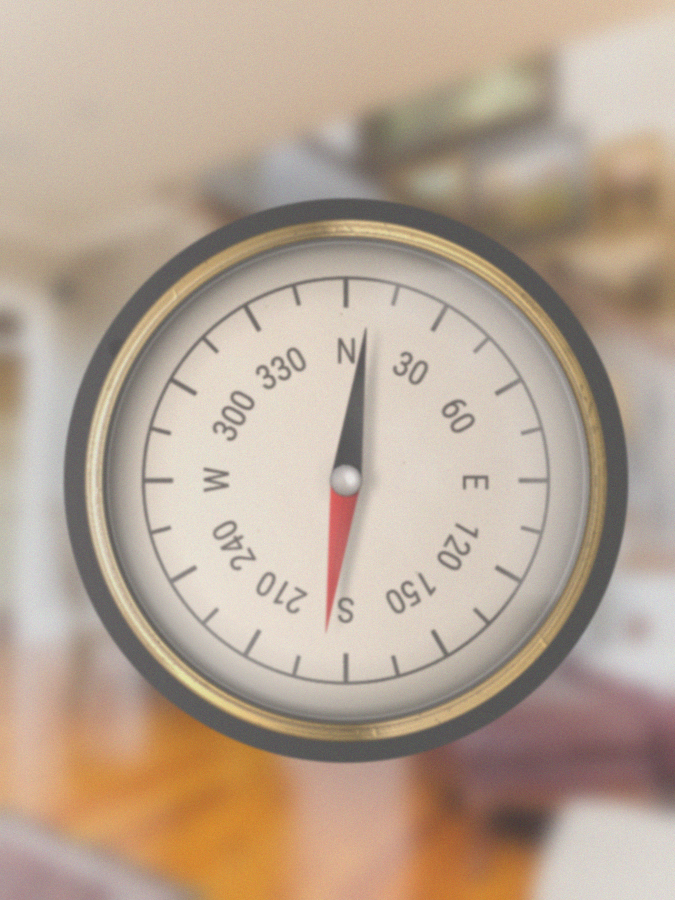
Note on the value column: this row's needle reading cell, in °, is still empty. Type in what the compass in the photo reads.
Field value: 187.5 °
